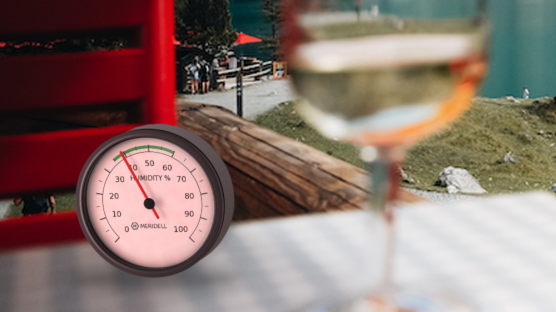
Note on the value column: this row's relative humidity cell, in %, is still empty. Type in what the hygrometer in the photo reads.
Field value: 40 %
